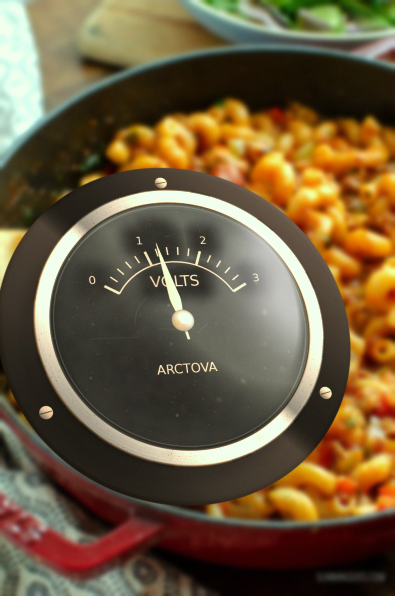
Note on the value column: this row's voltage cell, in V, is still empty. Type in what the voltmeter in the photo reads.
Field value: 1.2 V
